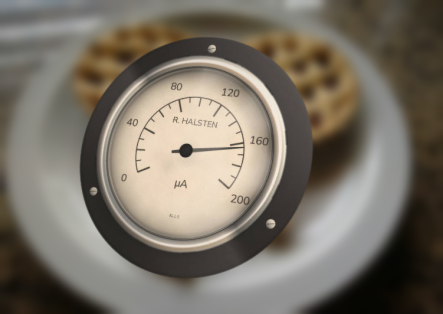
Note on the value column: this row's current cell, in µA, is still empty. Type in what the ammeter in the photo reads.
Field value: 165 µA
